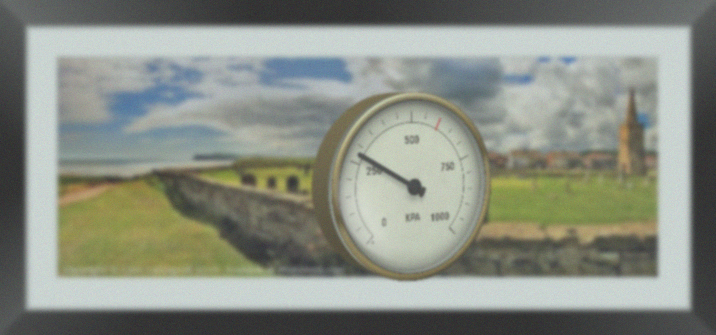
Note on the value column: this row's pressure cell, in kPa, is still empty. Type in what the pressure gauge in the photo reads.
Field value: 275 kPa
